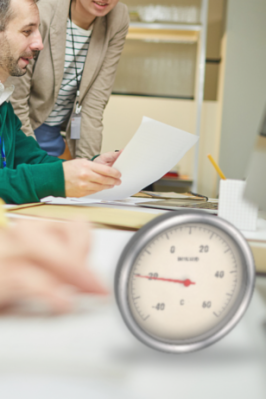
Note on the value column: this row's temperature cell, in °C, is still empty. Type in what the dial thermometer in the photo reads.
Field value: -20 °C
